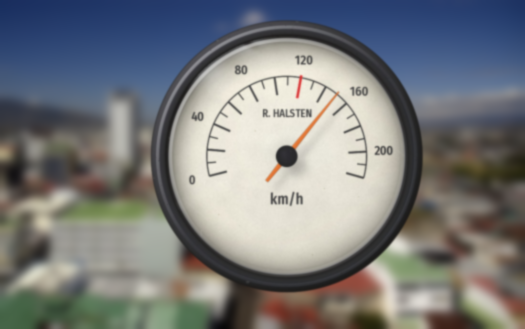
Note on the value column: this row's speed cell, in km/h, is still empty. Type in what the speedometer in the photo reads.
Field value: 150 km/h
